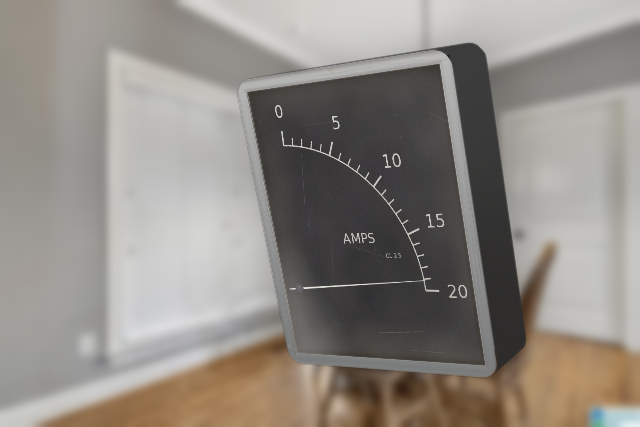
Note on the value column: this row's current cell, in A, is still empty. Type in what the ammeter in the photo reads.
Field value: 19 A
